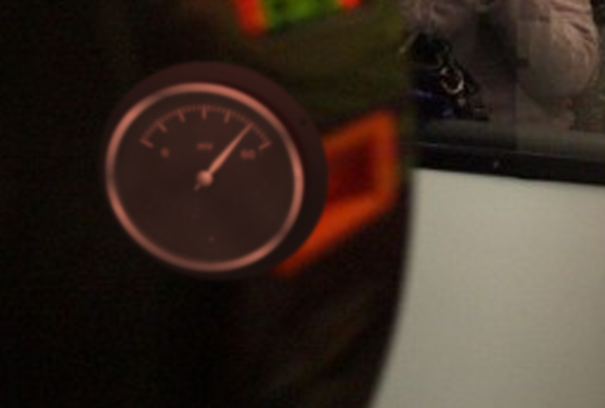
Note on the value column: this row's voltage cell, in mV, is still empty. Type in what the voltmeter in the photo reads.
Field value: 50 mV
